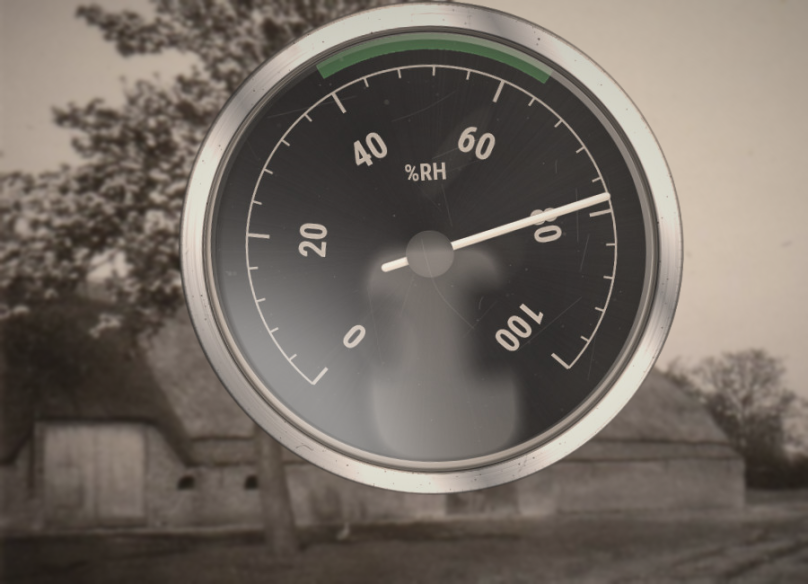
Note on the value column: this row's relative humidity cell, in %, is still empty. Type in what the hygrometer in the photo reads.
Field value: 78 %
